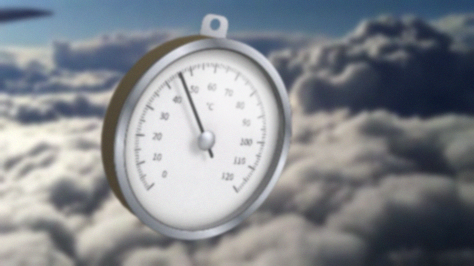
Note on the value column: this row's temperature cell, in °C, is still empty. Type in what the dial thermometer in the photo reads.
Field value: 45 °C
